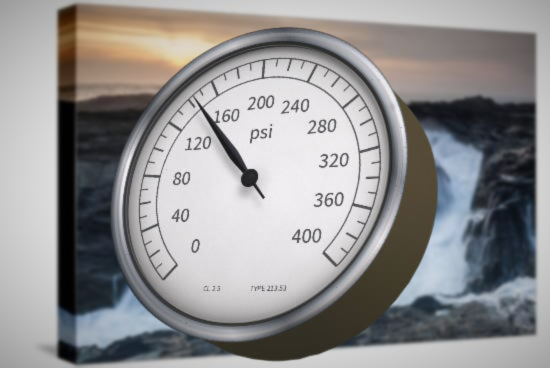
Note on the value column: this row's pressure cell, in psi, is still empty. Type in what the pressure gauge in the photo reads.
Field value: 145 psi
